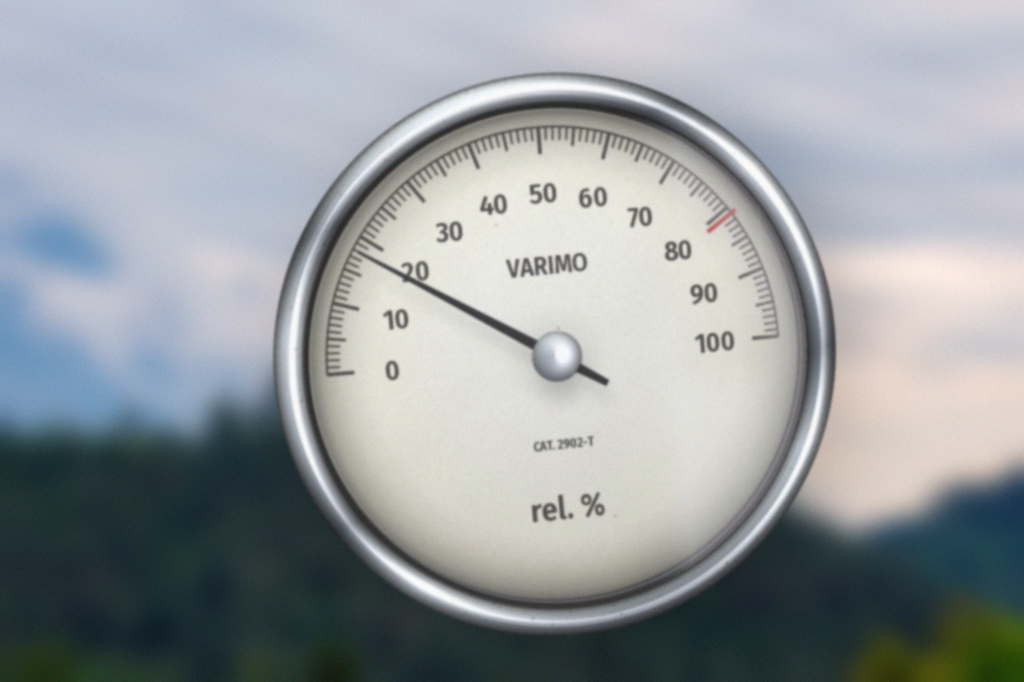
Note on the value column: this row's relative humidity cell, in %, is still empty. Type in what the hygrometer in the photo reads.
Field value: 18 %
